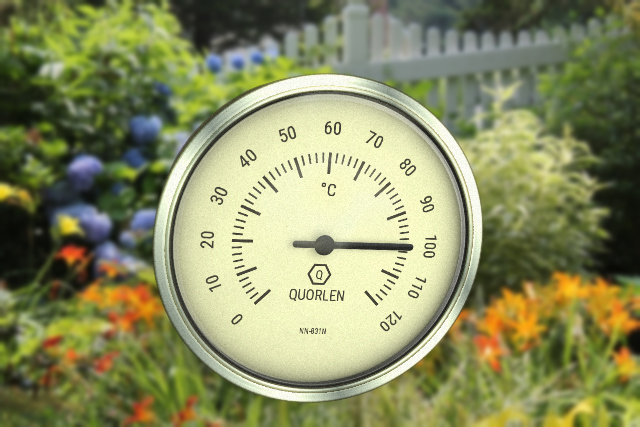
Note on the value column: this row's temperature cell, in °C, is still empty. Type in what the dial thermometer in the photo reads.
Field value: 100 °C
